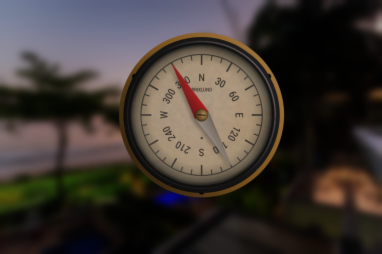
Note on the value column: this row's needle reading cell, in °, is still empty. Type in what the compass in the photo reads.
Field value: 330 °
